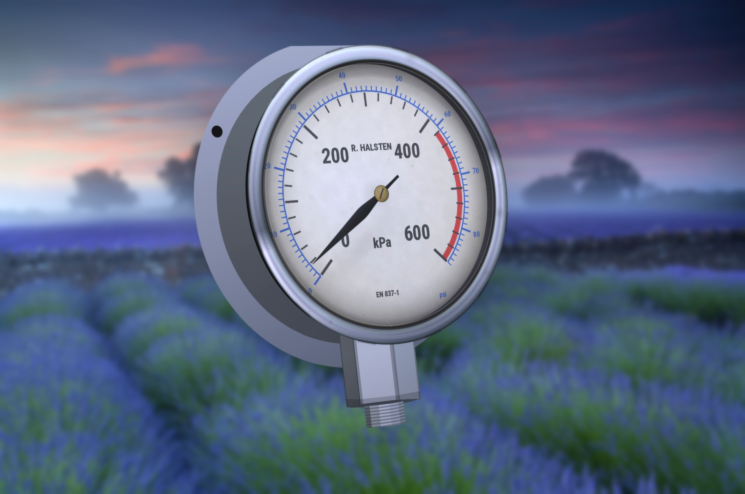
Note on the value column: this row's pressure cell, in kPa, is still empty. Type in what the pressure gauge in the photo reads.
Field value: 20 kPa
